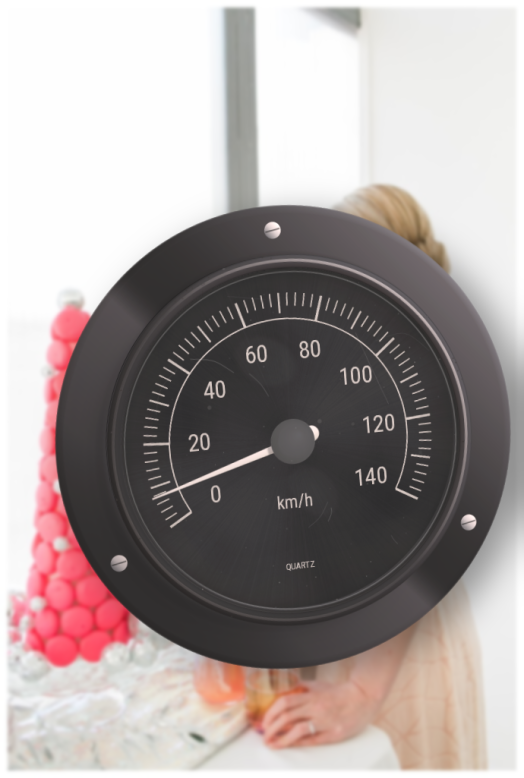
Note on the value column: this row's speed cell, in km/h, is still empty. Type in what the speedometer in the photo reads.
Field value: 8 km/h
